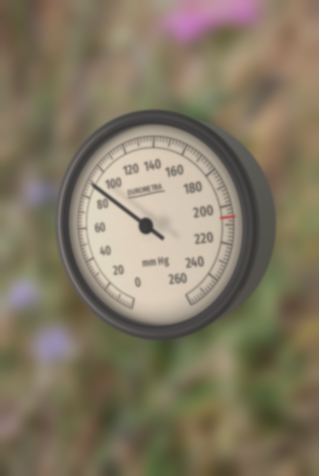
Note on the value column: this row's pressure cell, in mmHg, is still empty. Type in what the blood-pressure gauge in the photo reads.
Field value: 90 mmHg
